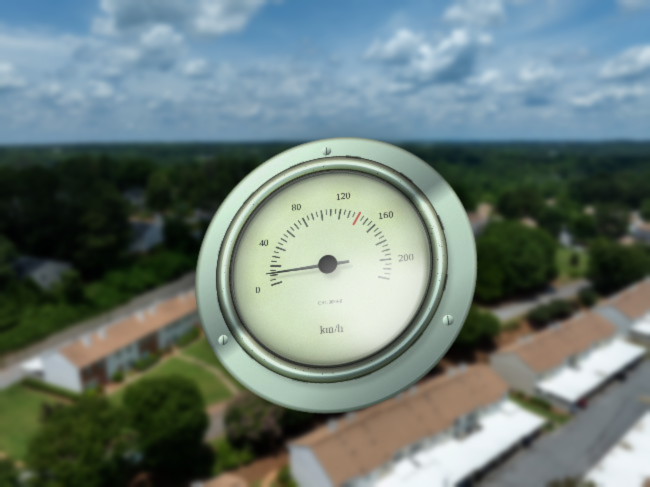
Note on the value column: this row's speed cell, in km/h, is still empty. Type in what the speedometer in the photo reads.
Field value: 10 km/h
